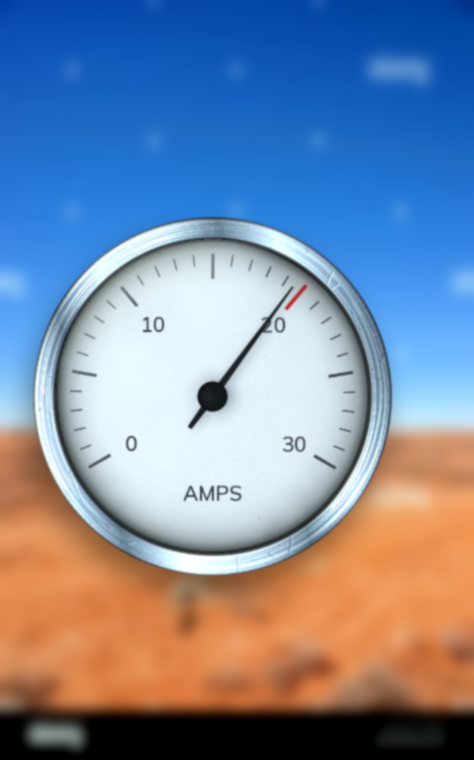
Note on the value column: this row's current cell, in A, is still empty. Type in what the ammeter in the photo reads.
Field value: 19.5 A
